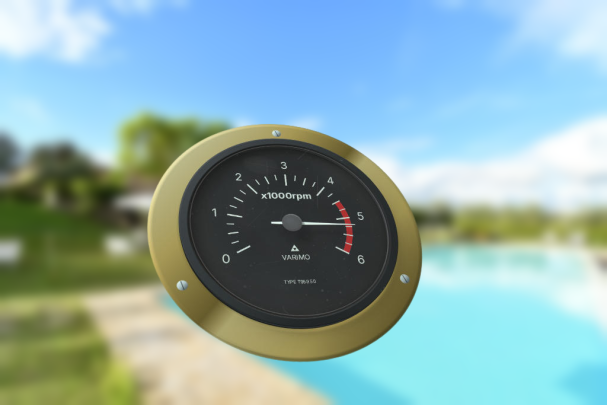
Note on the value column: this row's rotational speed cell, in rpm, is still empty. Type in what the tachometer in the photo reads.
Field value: 5250 rpm
